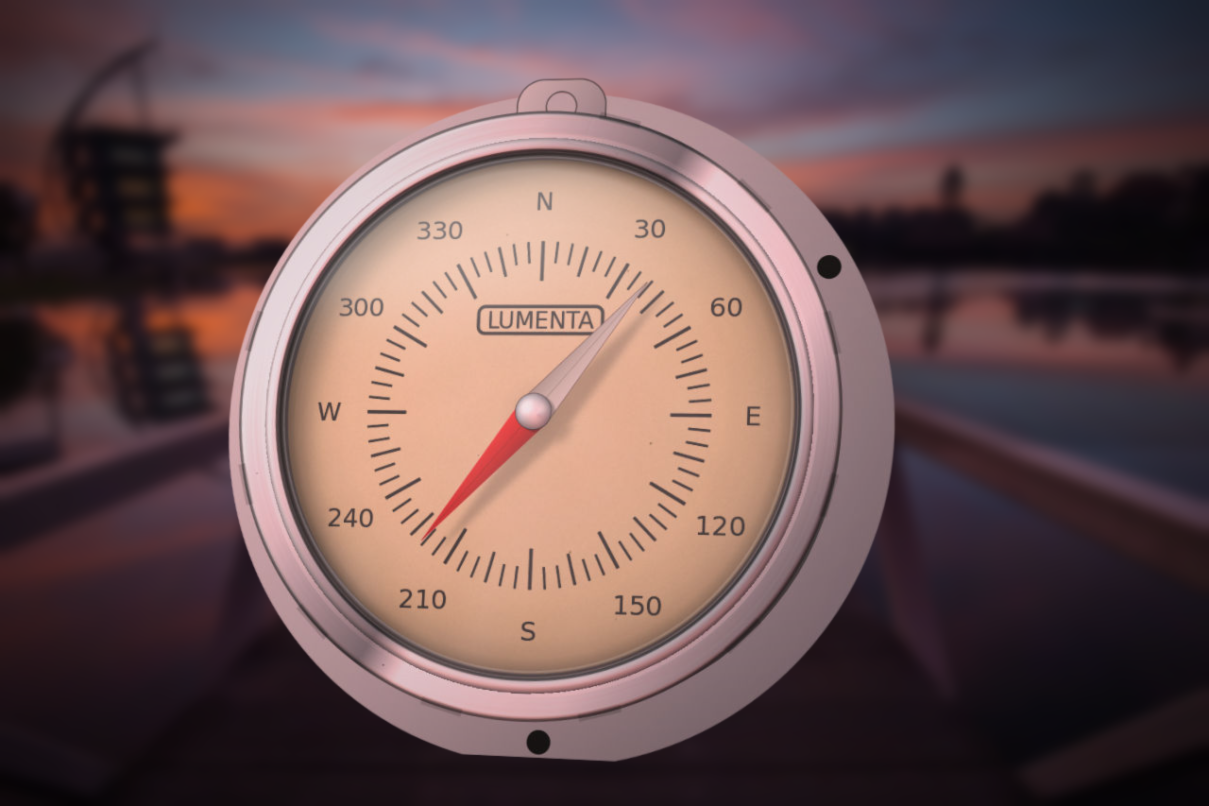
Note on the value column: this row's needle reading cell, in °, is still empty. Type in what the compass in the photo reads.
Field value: 220 °
